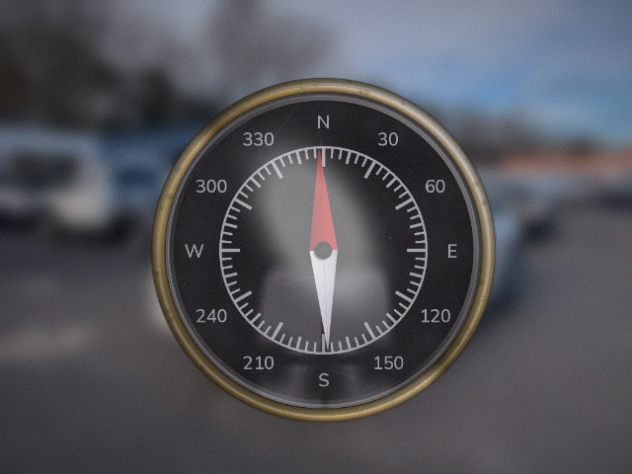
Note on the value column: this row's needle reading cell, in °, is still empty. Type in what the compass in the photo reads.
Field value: 357.5 °
